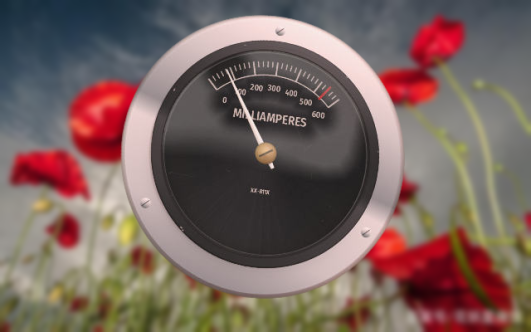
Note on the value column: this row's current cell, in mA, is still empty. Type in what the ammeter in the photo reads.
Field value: 80 mA
